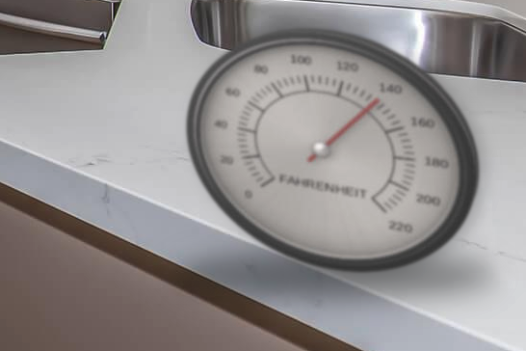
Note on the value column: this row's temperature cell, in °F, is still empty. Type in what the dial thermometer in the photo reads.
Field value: 140 °F
